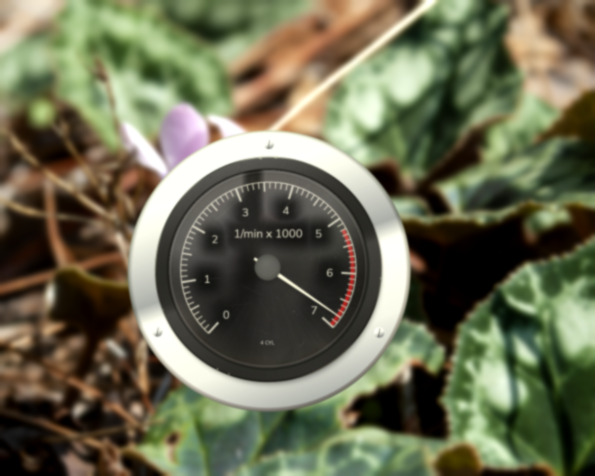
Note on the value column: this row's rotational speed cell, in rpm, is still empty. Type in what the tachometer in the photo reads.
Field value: 6800 rpm
